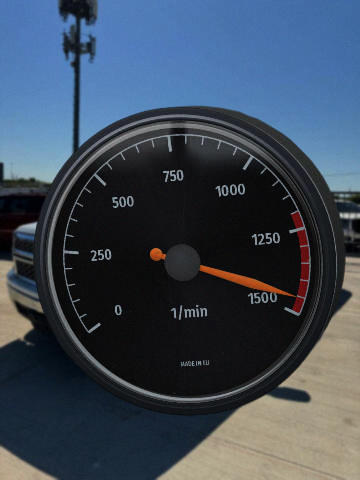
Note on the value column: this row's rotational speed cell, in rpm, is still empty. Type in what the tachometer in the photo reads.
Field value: 1450 rpm
